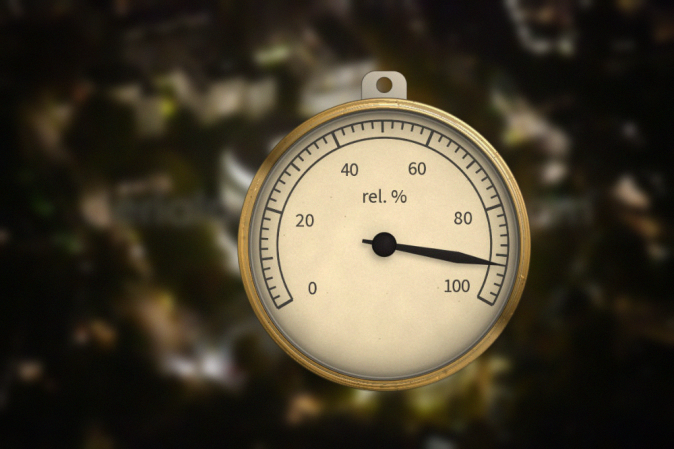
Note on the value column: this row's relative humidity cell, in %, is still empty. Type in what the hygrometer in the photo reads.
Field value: 92 %
